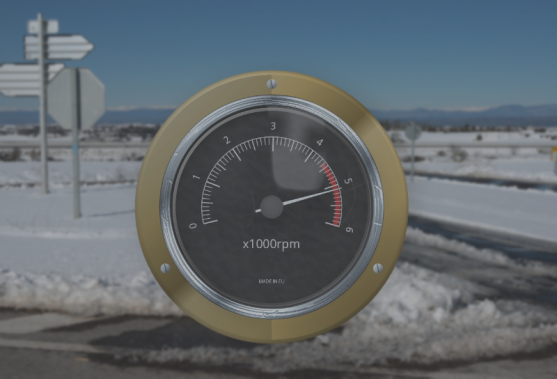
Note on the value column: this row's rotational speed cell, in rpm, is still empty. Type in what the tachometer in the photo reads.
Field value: 5100 rpm
